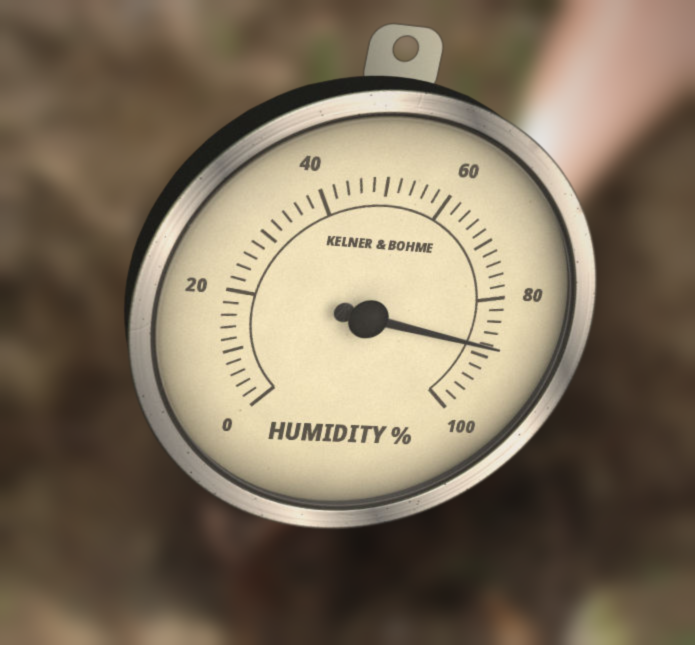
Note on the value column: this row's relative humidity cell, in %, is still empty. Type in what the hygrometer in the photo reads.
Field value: 88 %
